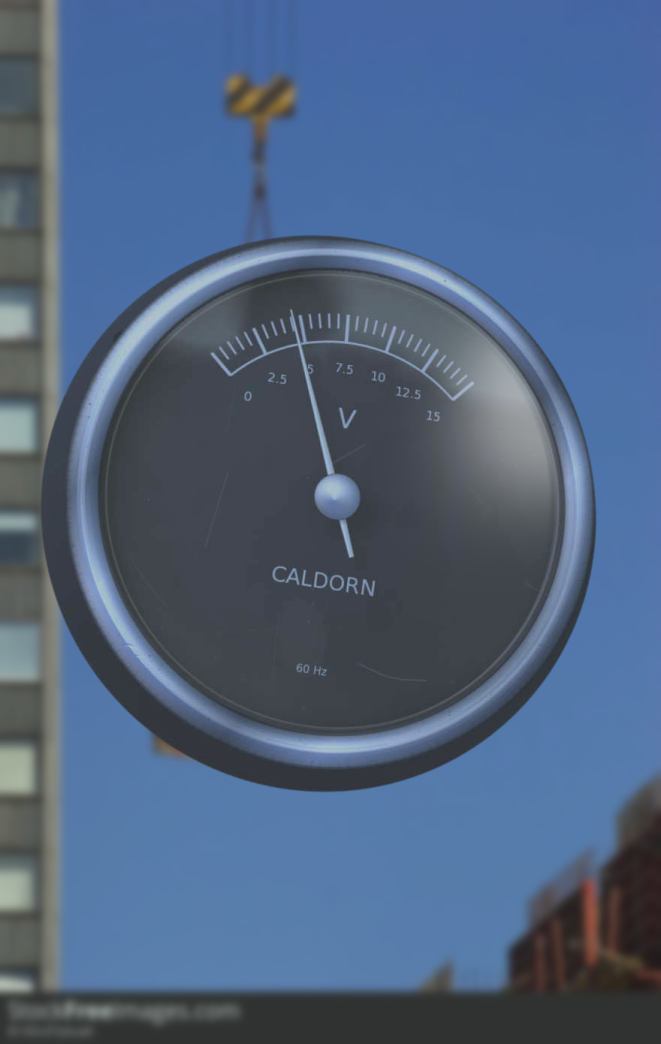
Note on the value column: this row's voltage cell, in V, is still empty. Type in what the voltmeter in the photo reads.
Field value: 4.5 V
